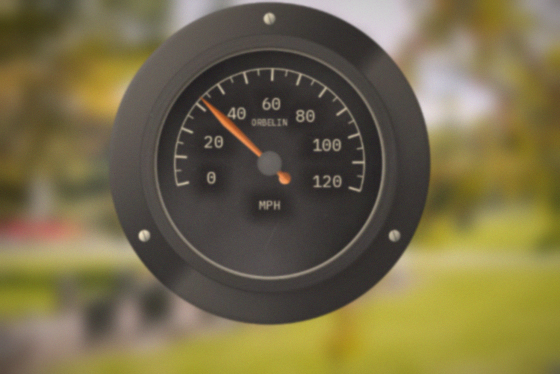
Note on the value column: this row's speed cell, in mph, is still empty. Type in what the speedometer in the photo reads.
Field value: 32.5 mph
